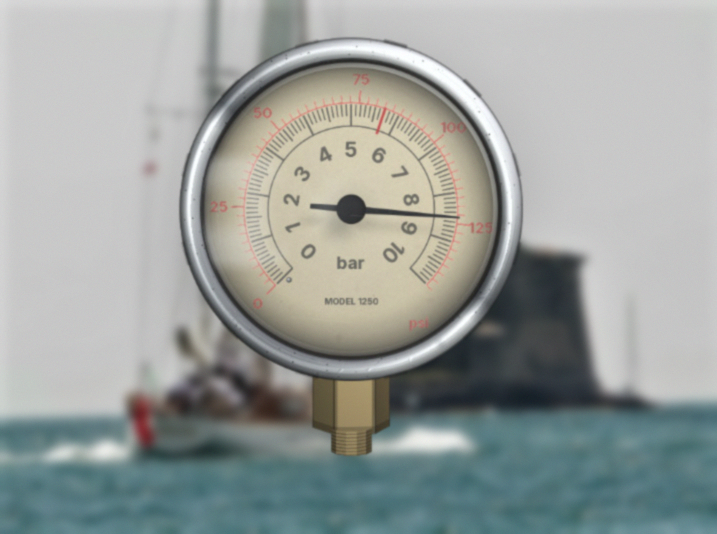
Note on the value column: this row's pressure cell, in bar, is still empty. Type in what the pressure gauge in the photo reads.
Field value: 8.5 bar
